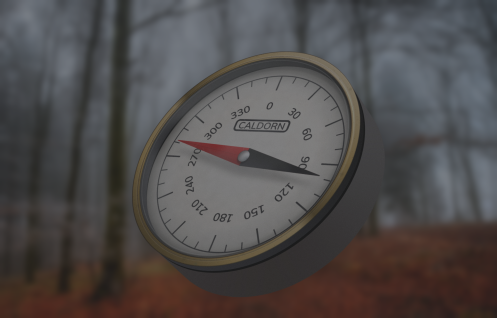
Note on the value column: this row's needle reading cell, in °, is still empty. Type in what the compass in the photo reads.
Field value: 280 °
